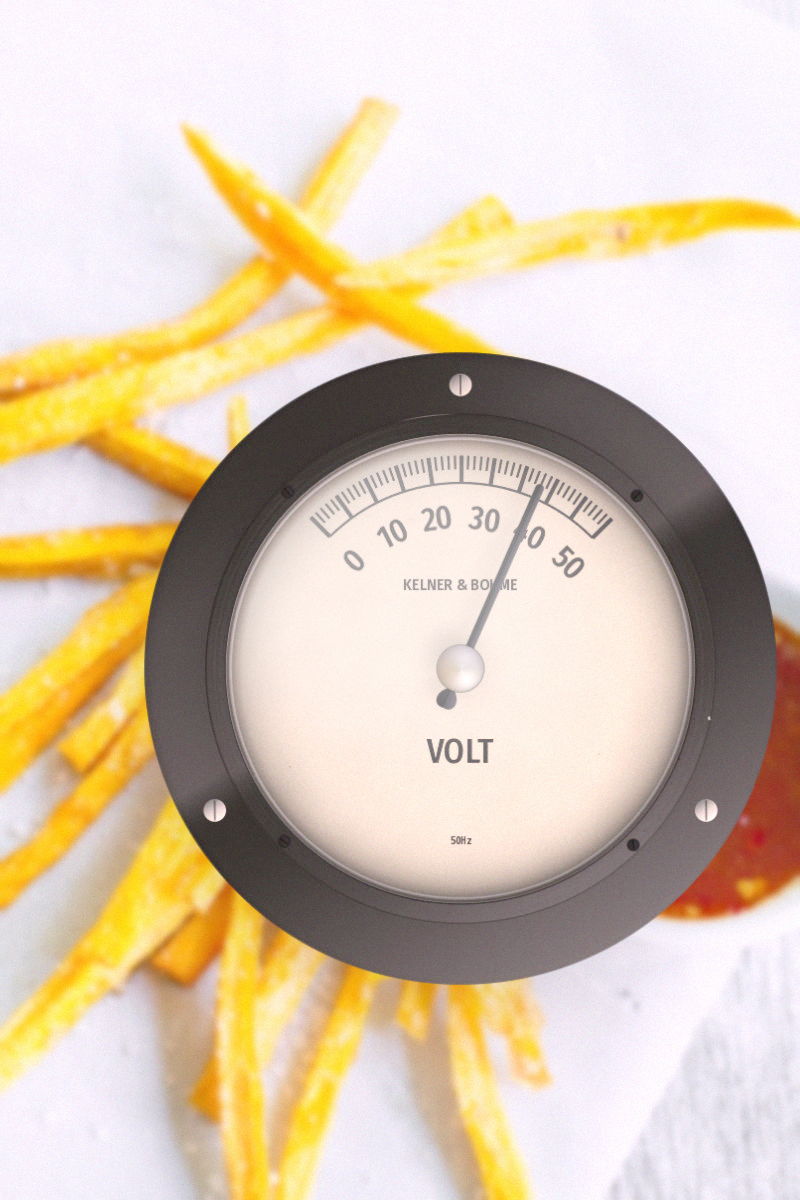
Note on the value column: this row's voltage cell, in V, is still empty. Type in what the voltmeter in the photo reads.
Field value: 38 V
